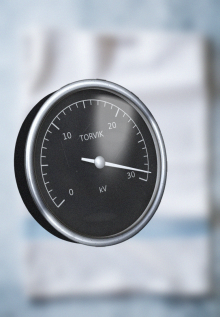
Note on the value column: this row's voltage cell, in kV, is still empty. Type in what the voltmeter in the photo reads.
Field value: 29 kV
